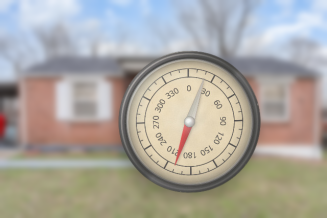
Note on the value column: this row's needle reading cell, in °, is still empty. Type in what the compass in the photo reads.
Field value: 200 °
